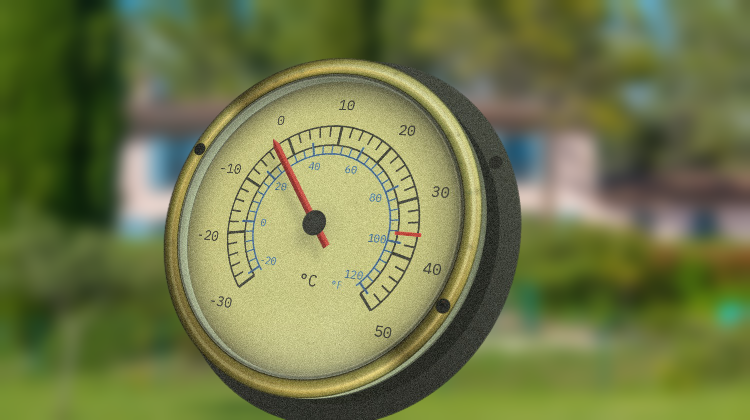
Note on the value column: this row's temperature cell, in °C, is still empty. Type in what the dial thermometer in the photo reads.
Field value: -2 °C
